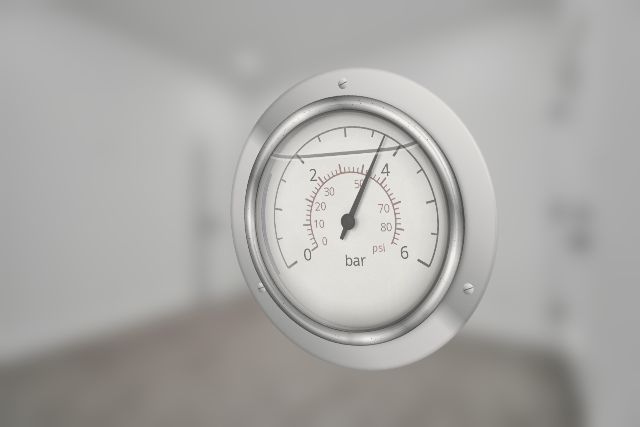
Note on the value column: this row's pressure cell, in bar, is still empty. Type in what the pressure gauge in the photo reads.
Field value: 3.75 bar
